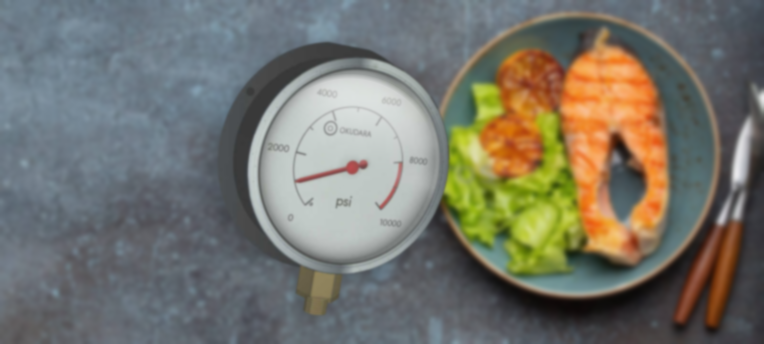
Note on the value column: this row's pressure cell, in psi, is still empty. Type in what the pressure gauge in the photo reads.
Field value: 1000 psi
